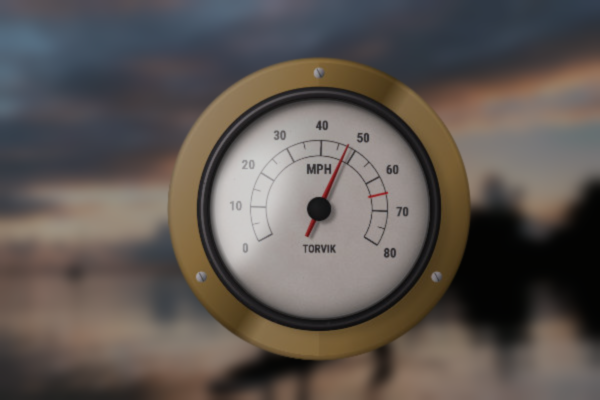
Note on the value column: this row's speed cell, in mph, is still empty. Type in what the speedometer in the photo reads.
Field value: 47.5 mph
